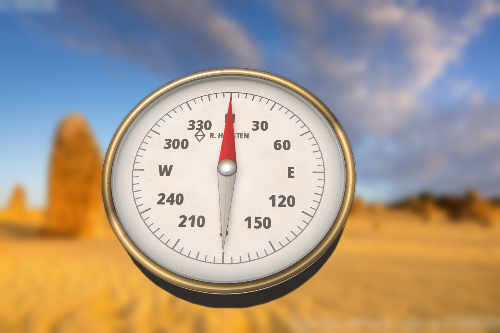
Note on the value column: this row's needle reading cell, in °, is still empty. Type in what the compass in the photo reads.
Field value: 0 °
